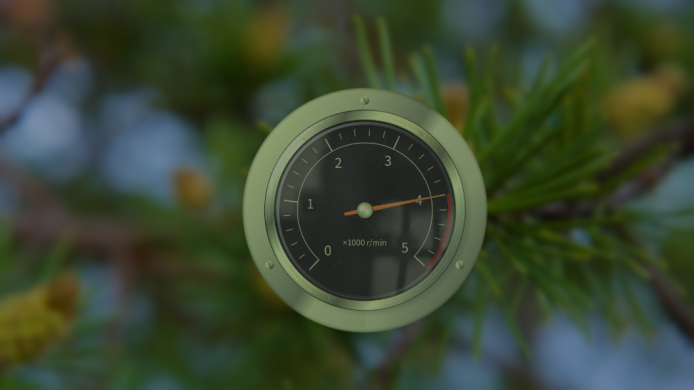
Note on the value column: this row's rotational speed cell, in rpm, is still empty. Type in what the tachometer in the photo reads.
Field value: 4000 rpm
